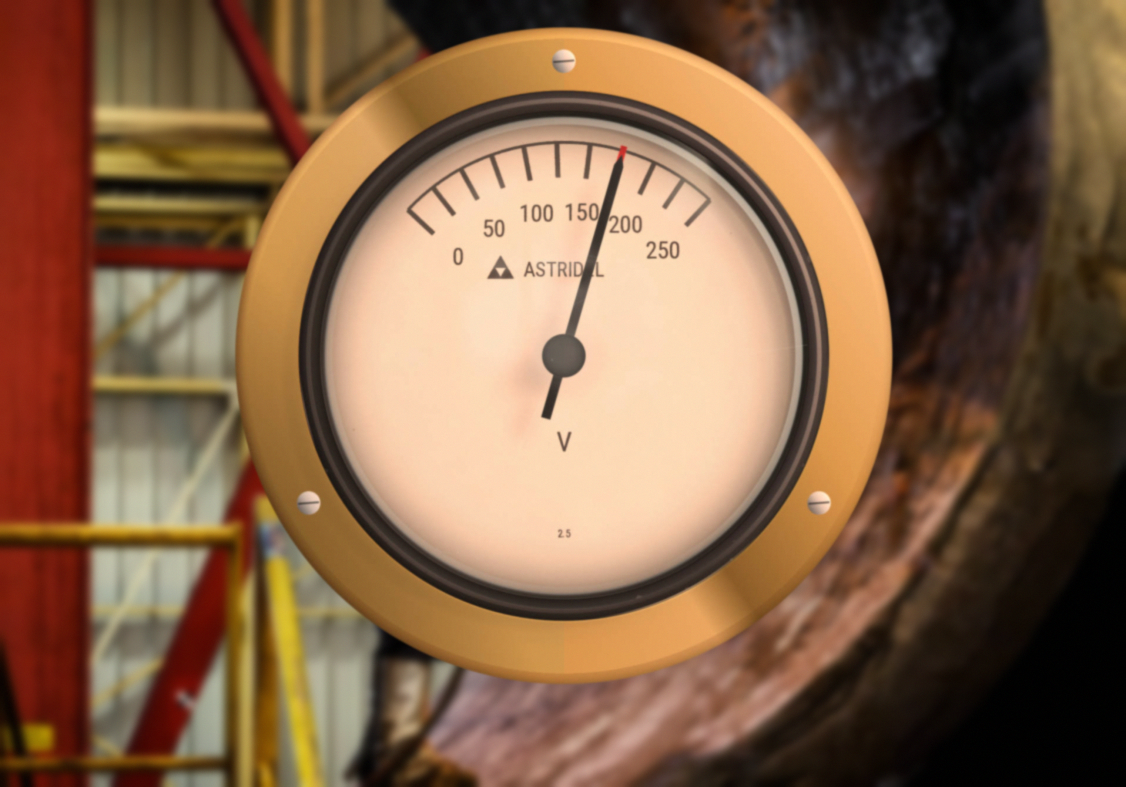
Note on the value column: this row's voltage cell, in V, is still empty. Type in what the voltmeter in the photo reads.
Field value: 175 V
